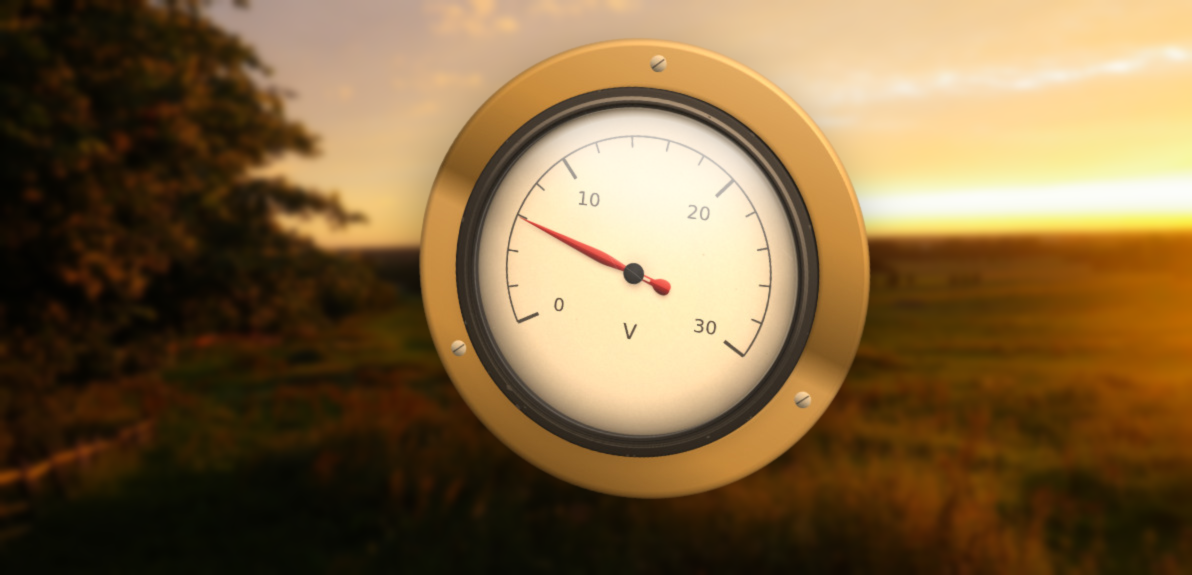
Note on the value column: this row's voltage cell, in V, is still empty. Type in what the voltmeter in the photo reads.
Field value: 6 V
